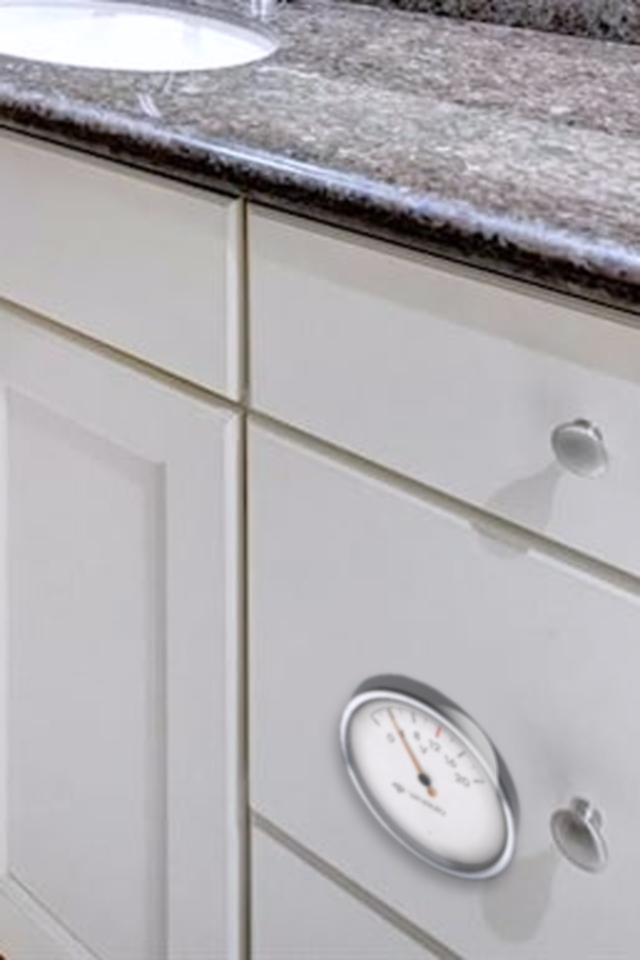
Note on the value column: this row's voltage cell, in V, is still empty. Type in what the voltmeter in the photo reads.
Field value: 4 V
